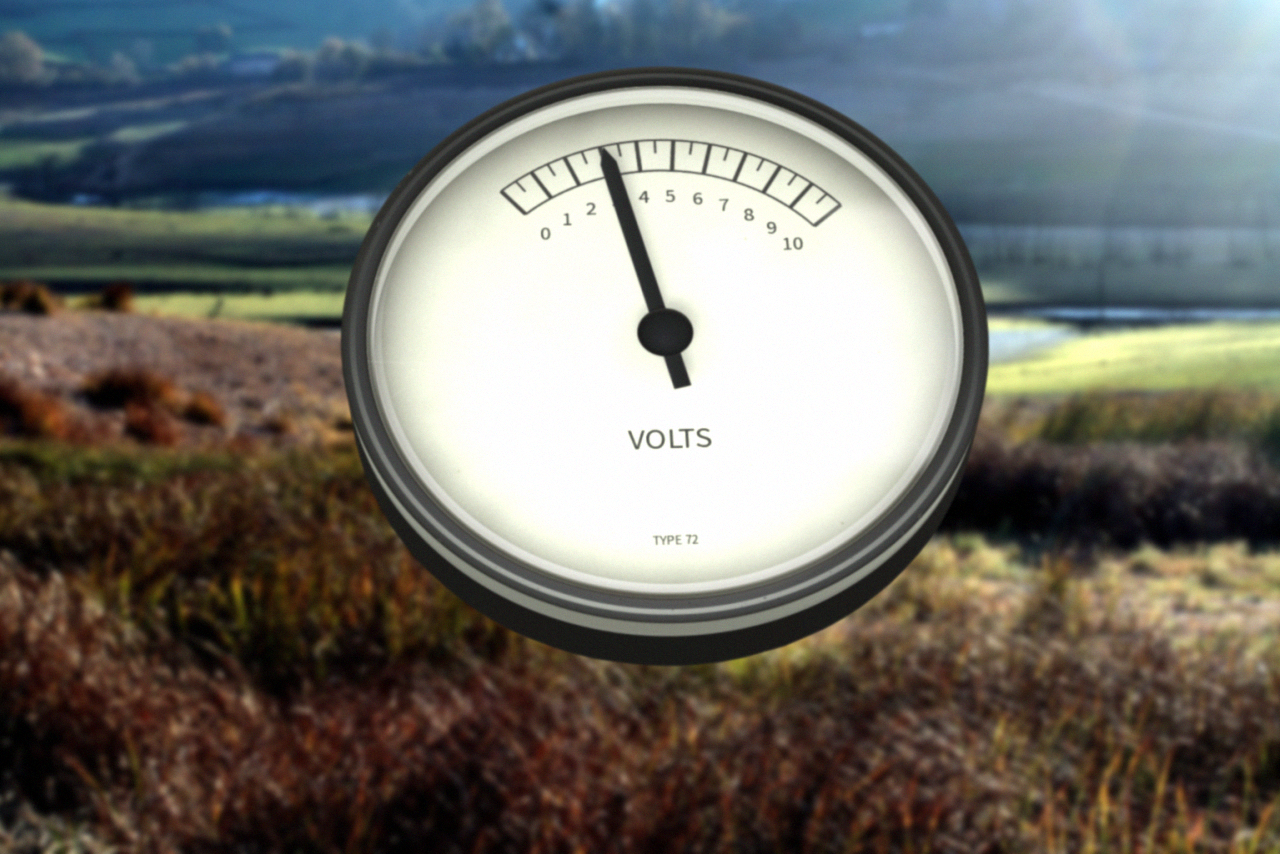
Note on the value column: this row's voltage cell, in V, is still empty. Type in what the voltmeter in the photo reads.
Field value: 3 V
